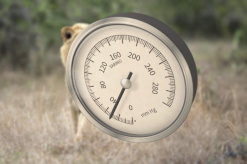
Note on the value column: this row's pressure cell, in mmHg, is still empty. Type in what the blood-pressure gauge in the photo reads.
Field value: 30 mmHg
